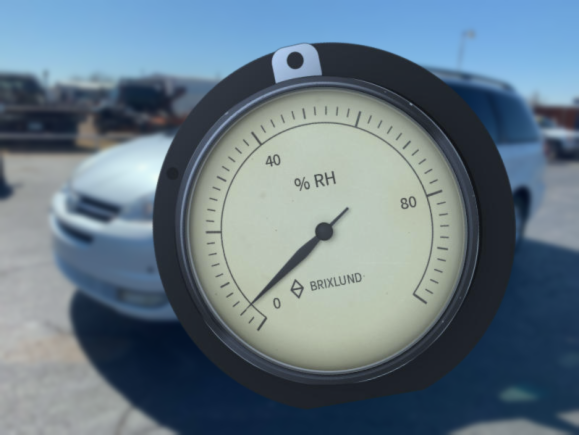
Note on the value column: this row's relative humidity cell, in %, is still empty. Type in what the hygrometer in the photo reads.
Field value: 4 %
